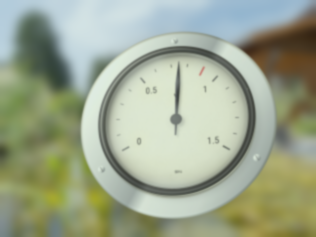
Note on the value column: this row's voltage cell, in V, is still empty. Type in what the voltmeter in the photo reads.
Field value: 0.75 V
